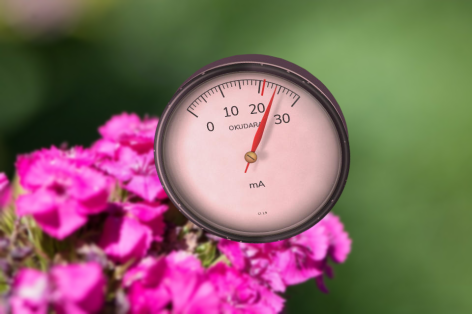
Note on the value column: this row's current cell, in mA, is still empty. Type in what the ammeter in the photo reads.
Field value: 24 mA
